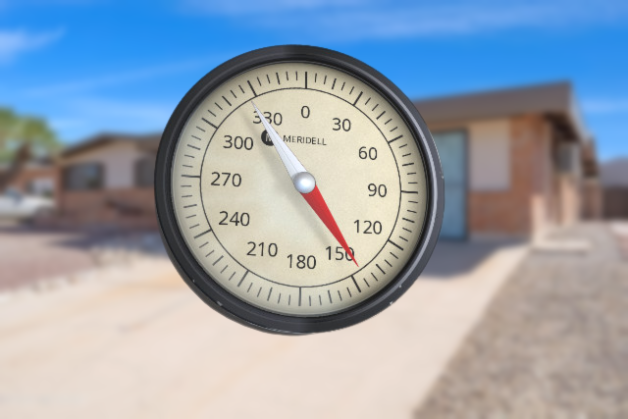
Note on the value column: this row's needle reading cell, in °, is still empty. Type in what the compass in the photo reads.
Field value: 145 °
